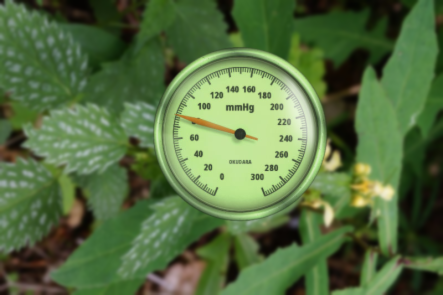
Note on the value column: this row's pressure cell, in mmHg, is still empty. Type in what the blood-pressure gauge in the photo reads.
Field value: 80 mmHg
